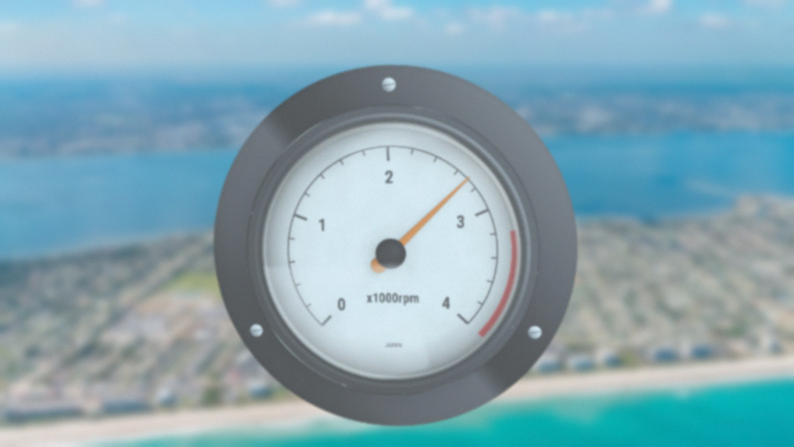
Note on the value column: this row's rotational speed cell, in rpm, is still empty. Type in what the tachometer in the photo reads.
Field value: 2700 rpm
